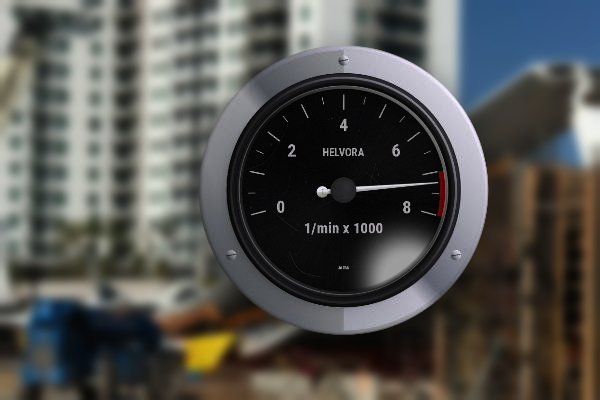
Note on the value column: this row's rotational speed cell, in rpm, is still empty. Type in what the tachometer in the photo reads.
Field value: 7250 rpm
